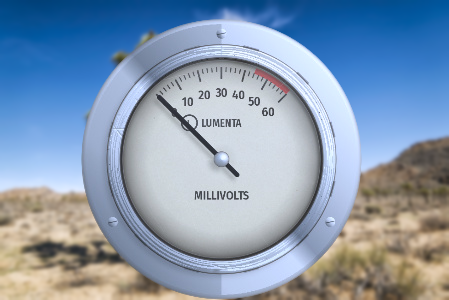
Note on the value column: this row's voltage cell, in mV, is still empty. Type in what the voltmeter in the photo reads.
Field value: 0 mV
